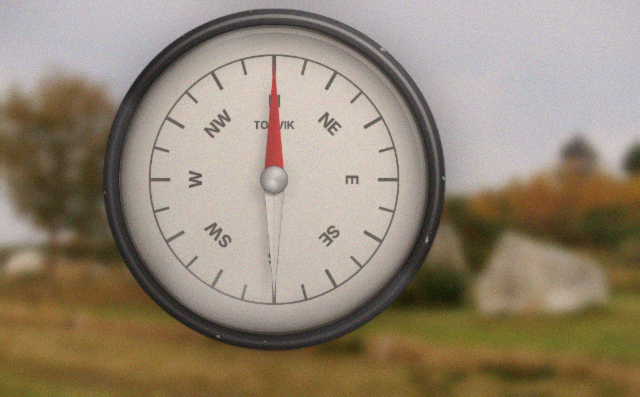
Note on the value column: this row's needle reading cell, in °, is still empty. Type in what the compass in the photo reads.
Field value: 0 °
